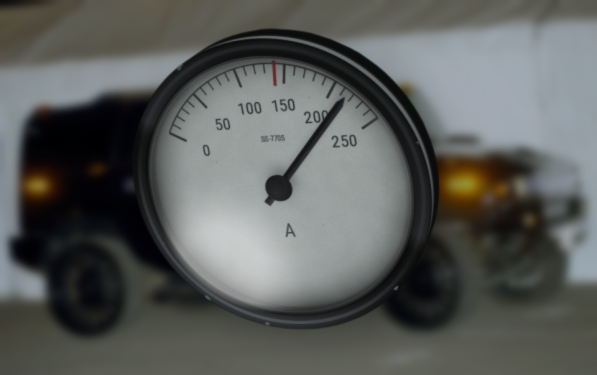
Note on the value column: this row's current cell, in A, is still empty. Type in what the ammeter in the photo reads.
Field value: 215 A
